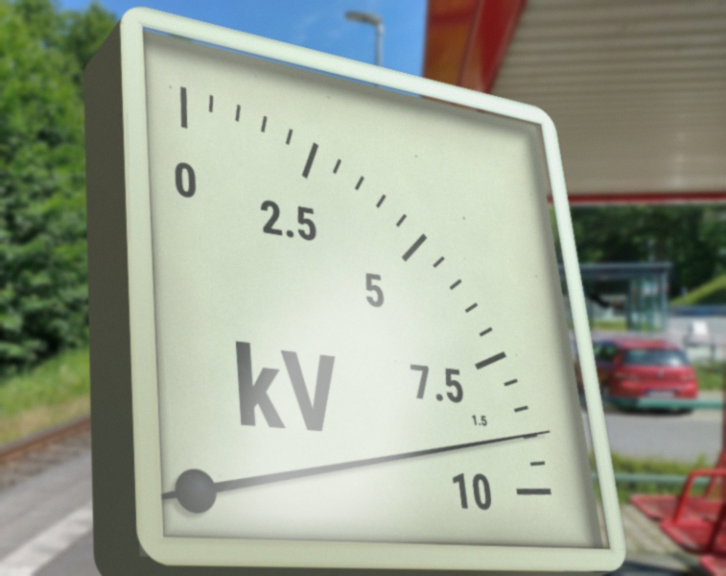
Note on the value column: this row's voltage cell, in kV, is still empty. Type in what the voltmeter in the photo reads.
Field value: 9 kV
